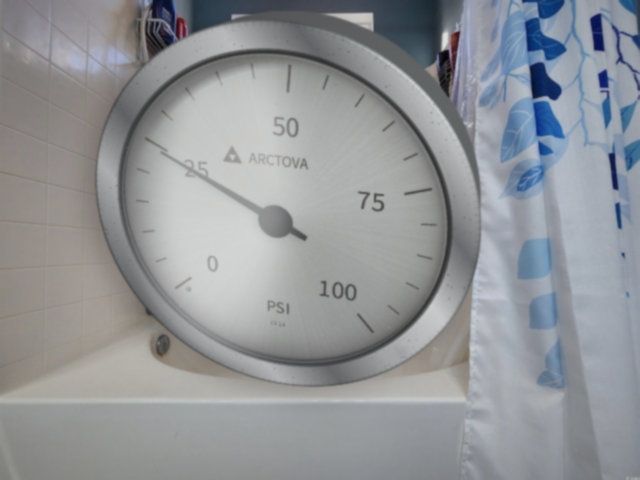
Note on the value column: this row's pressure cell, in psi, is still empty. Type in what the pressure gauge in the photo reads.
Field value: 25 psi
